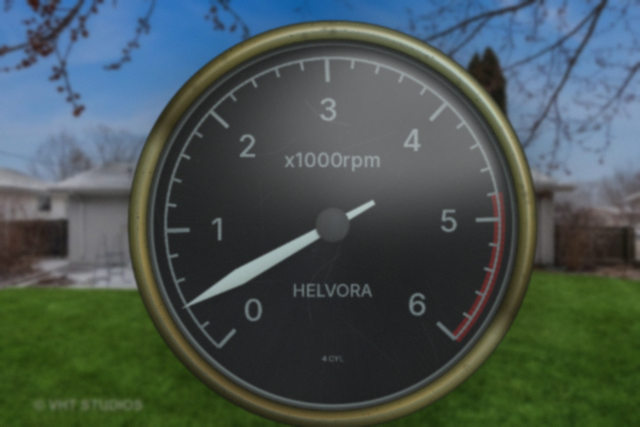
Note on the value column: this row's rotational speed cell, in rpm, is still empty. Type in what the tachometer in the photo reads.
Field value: 400 rpm
